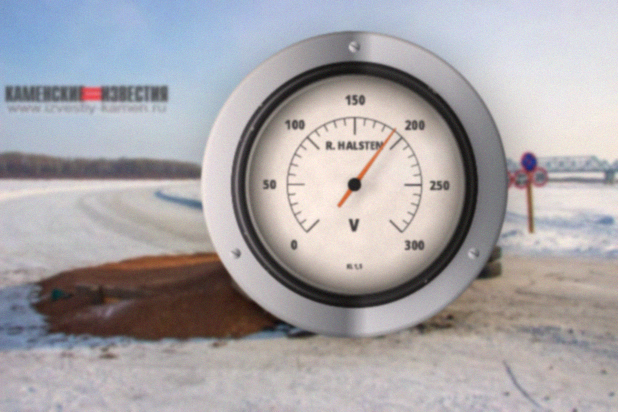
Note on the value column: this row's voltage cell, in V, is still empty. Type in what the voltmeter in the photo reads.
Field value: 190 V
